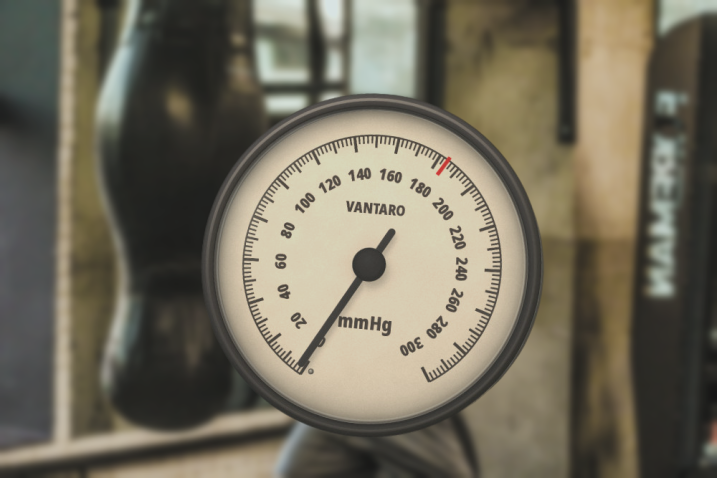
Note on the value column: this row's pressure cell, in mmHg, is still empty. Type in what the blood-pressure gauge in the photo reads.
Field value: 2 mmHg
